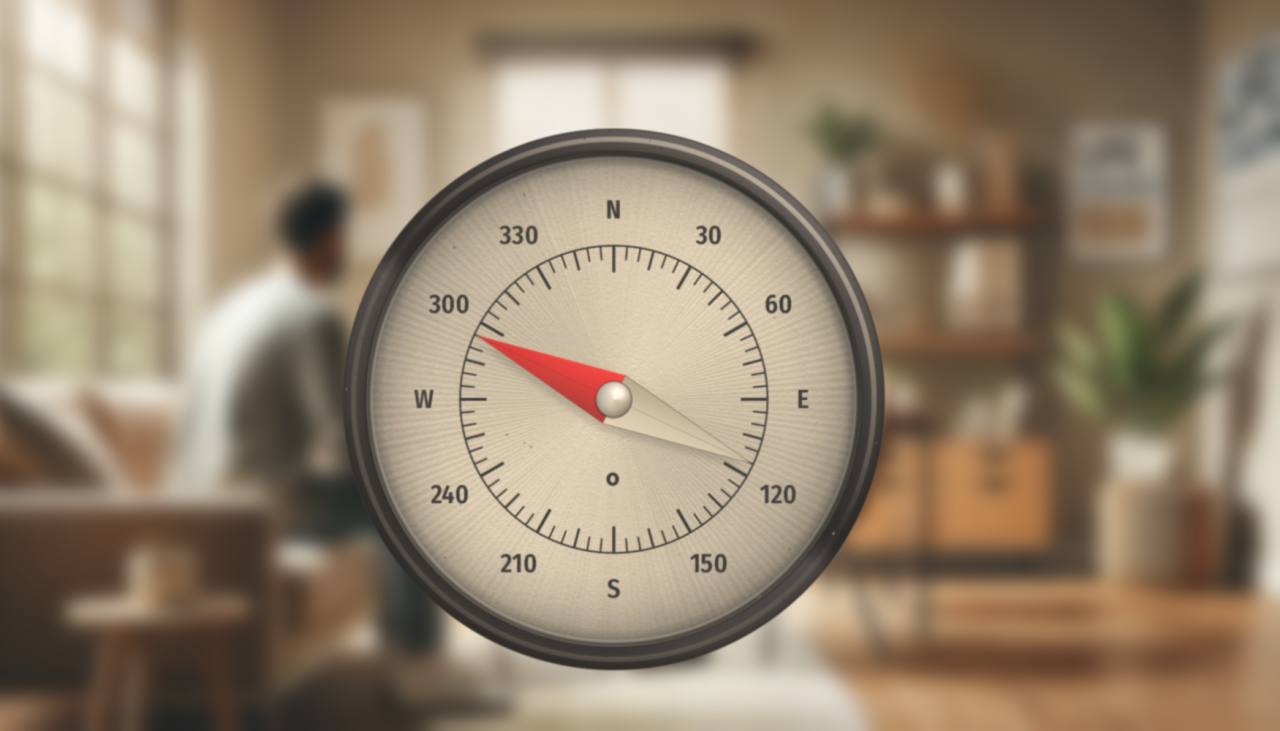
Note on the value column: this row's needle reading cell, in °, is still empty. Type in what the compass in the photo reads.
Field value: 295 °
